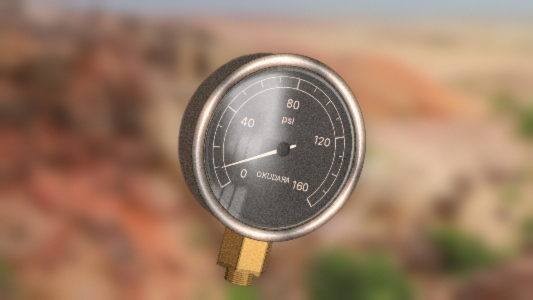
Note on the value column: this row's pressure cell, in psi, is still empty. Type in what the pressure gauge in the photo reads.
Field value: 10 psi
